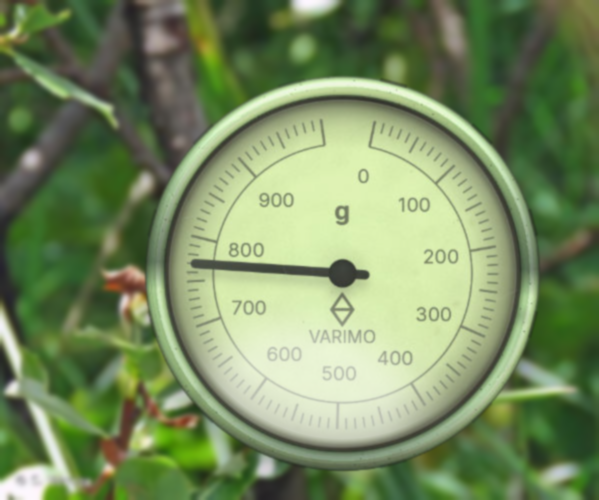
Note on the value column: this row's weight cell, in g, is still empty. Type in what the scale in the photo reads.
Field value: 770 g
